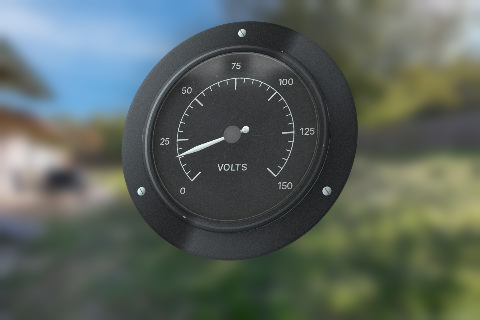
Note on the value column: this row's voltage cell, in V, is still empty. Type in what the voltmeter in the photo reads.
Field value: 15 V
